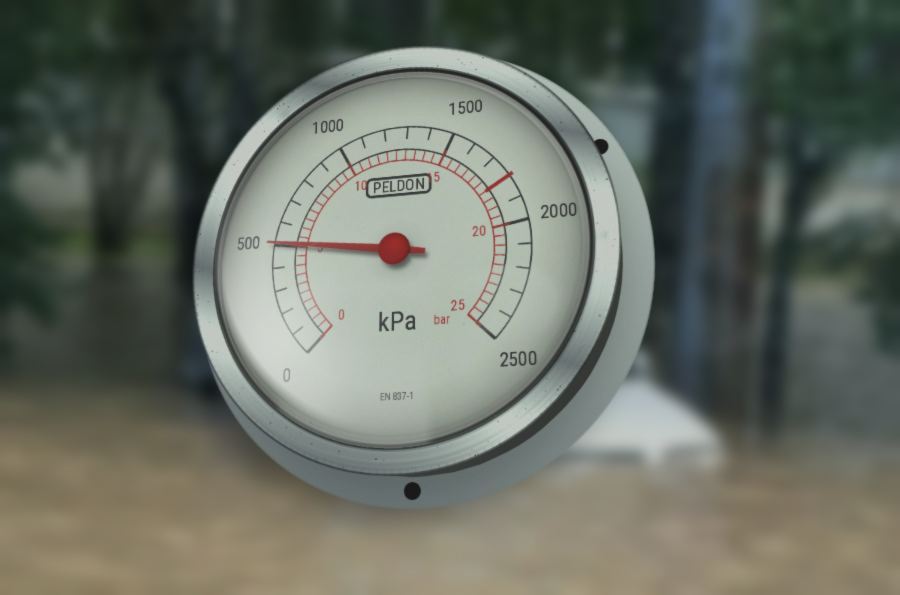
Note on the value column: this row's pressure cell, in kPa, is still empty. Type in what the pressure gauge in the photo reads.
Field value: 500 kPa
